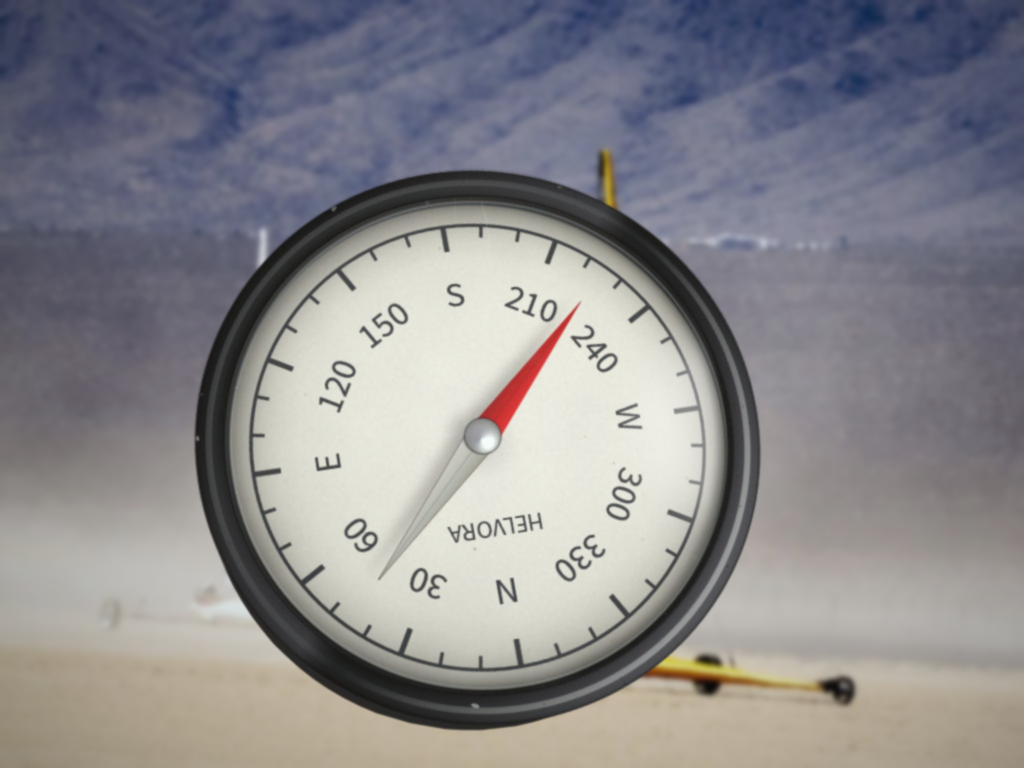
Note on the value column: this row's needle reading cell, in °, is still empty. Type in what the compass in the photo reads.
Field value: 225 °
